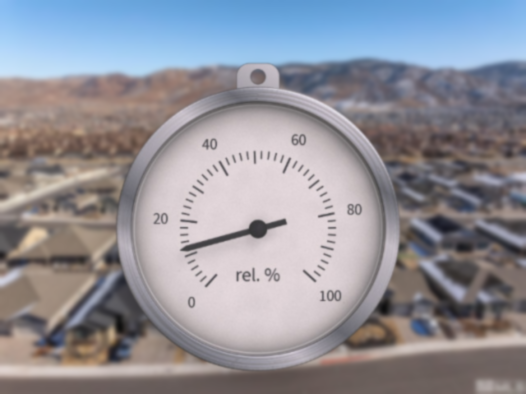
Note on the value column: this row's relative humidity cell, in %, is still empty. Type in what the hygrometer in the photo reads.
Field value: 12 %
